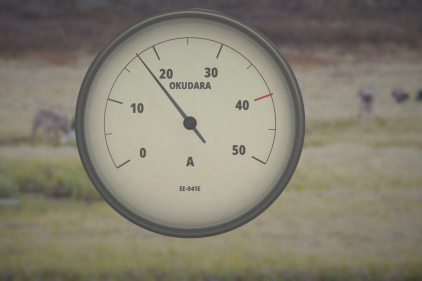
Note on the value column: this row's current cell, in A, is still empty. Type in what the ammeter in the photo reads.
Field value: 17.5 A
